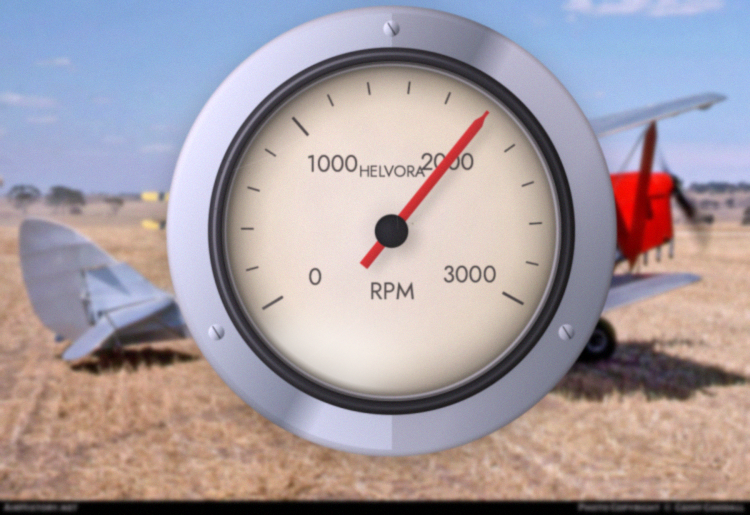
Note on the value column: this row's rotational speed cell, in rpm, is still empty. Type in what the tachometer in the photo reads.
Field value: 2000 rpm
